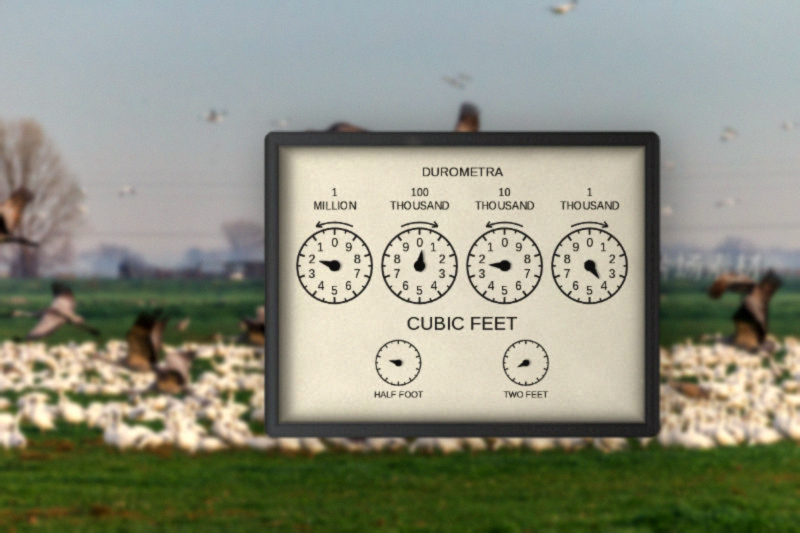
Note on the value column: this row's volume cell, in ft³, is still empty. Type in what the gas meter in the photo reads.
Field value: 202400 ft³
